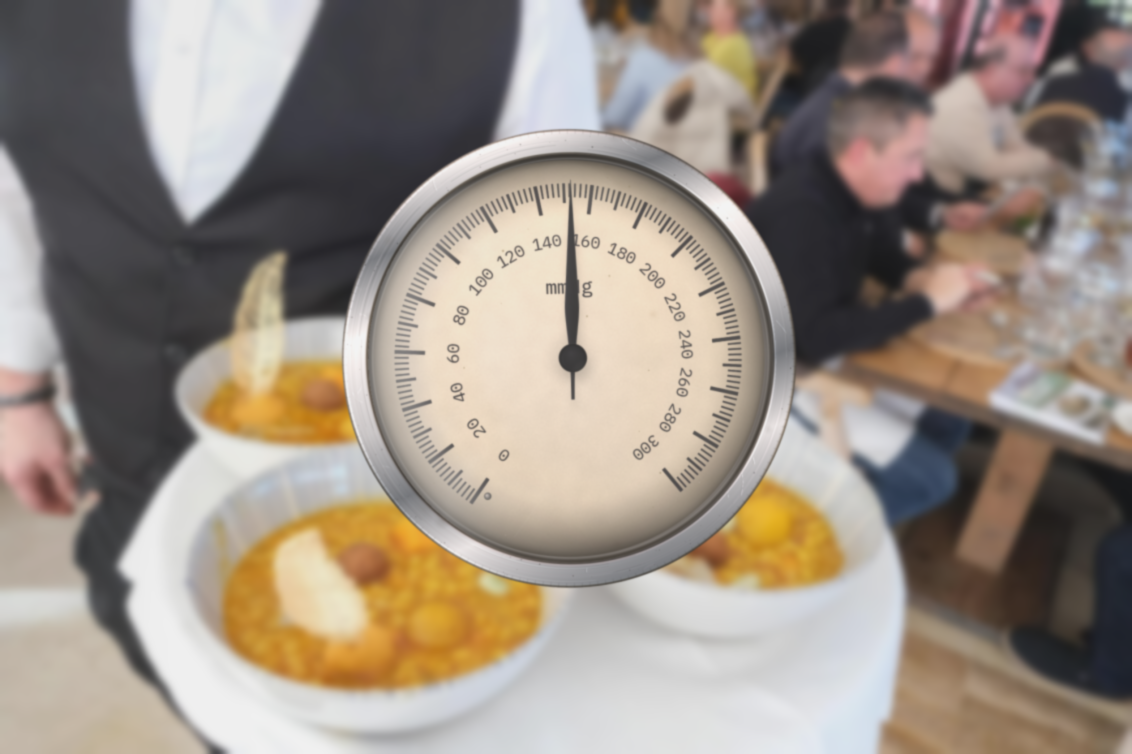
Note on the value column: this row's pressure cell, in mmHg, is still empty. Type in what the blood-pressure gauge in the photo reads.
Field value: 152 mmHg
